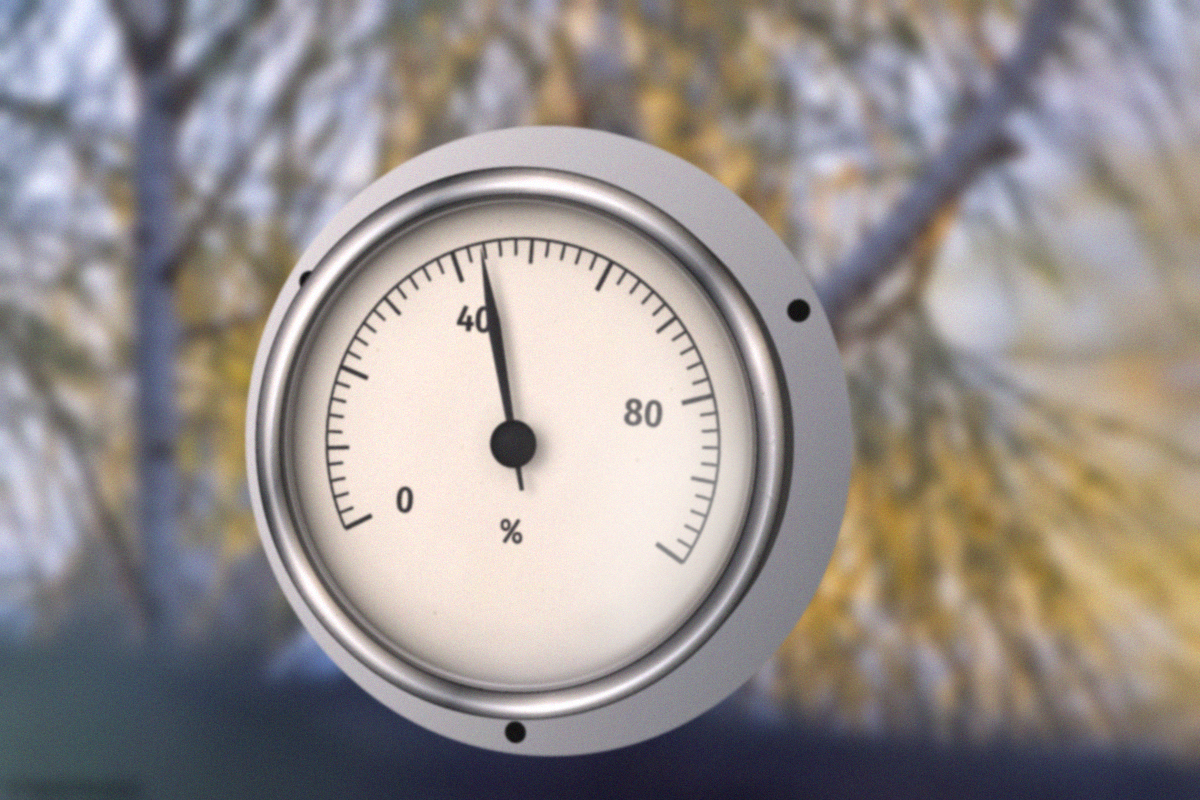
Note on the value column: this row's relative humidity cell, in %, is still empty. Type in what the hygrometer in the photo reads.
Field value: 44 %
